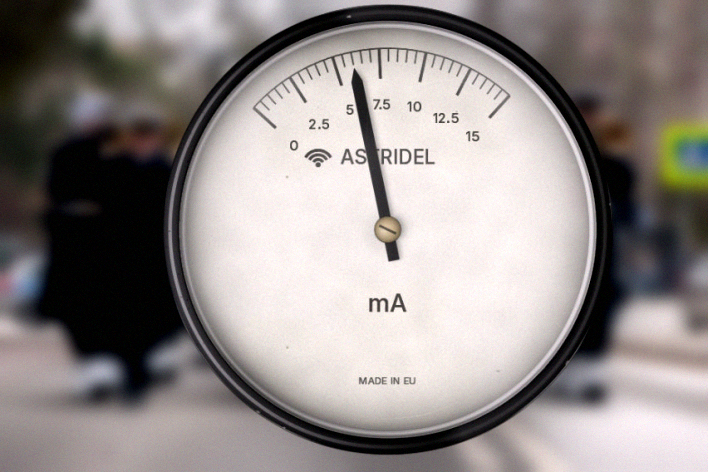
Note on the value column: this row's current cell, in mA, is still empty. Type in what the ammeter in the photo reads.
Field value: 6 mA
